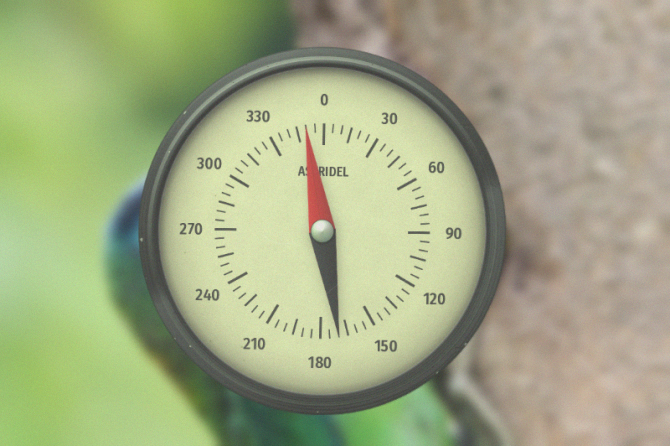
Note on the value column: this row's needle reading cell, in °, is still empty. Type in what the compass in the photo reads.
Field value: 350 °
